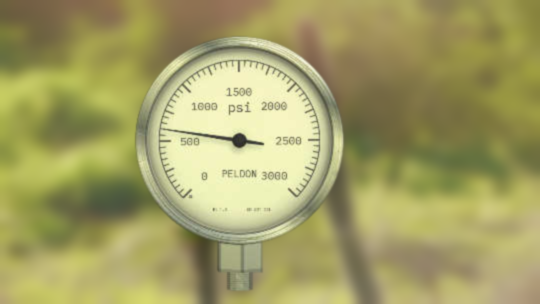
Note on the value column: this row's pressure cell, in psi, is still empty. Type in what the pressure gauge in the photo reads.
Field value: 600 psi
